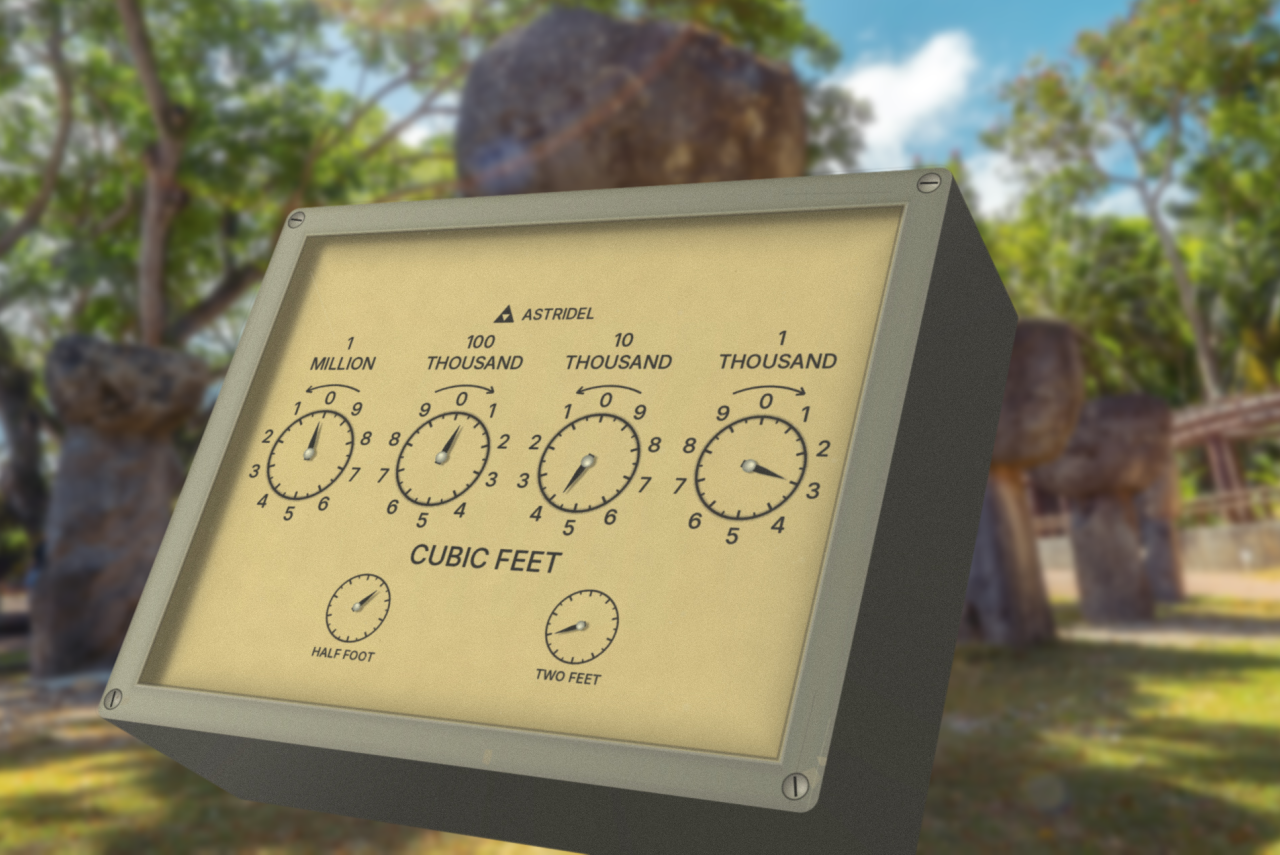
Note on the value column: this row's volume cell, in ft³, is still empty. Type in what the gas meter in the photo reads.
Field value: 4300 ft³
